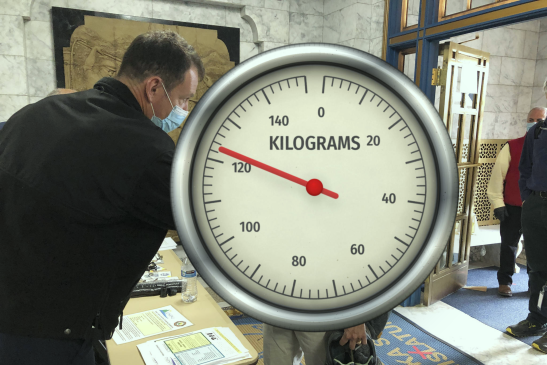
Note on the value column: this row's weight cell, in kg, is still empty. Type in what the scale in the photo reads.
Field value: 123 kg
